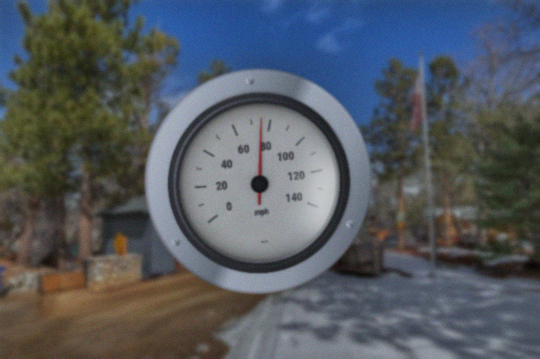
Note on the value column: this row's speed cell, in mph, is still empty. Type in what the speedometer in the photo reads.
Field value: 75 mph
